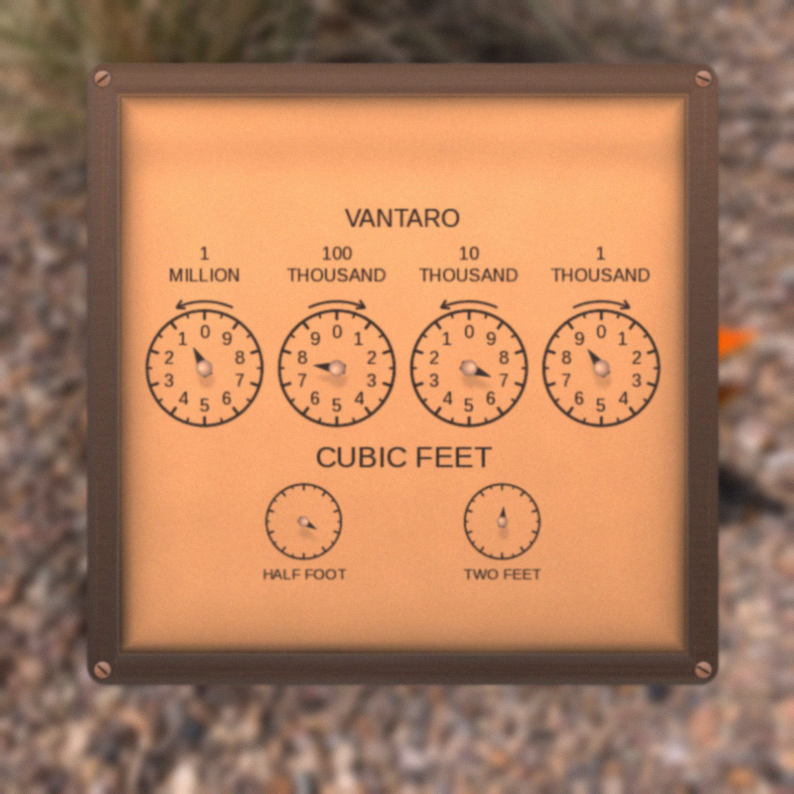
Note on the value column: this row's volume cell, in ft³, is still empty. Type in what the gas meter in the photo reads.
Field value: 76900 ft³
